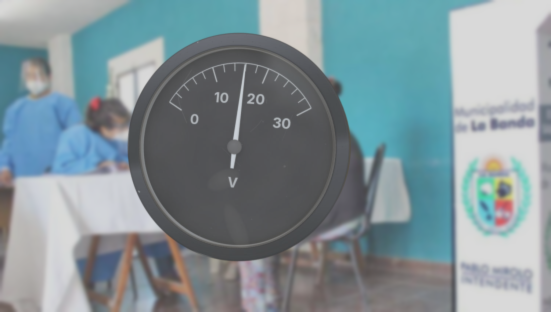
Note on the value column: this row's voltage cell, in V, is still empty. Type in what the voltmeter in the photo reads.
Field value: 16 V
